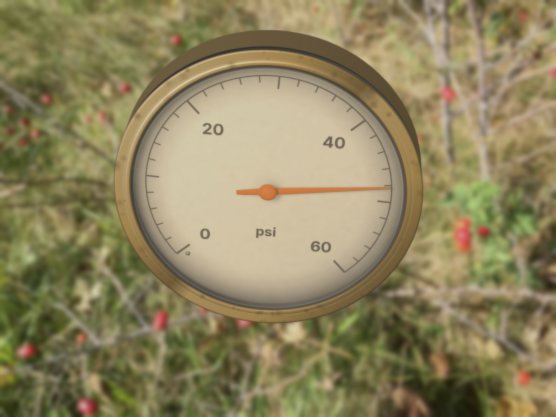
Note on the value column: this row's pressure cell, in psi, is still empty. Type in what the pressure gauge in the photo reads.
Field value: 48 psi
